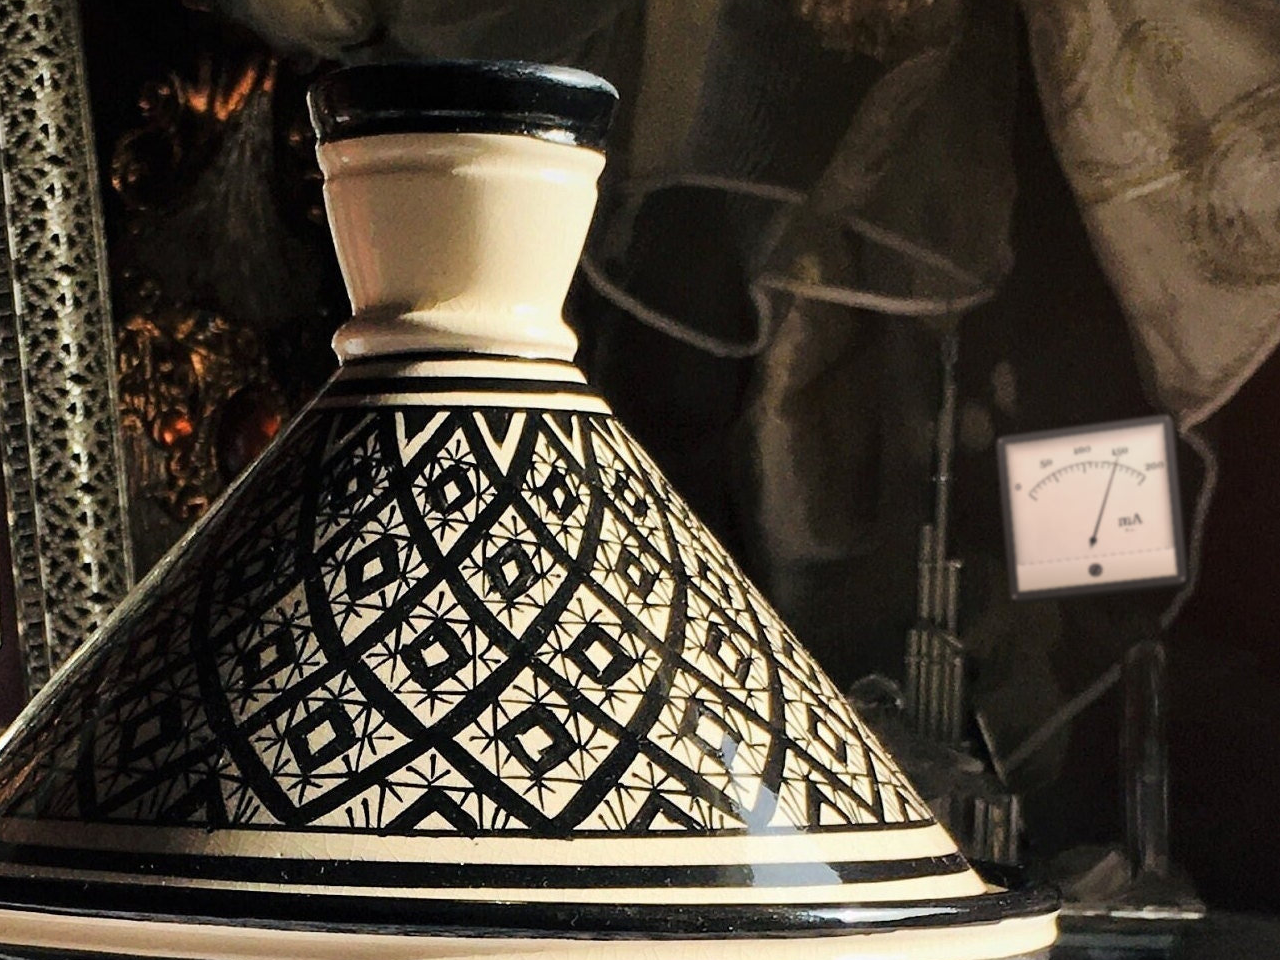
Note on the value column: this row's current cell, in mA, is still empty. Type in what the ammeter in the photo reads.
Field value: 150 mA
